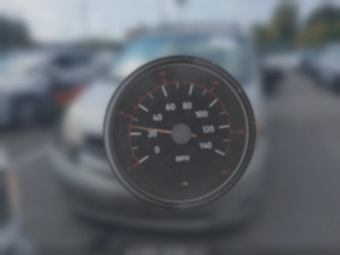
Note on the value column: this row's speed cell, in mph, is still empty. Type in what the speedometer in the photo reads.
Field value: 25 mph
